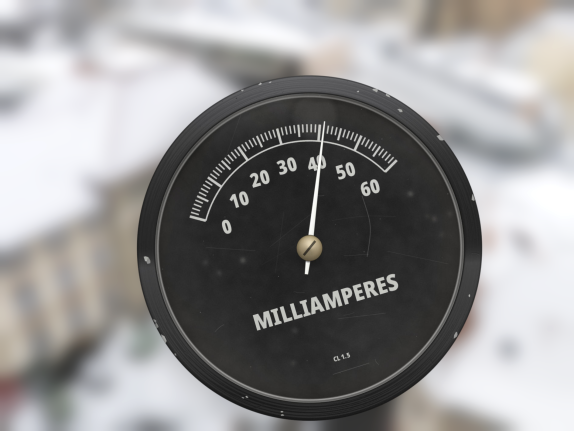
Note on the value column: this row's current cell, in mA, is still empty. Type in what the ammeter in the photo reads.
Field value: 41 mA
